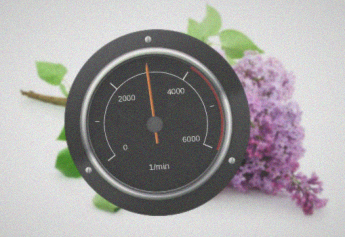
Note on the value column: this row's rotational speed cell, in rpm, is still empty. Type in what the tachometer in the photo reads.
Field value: 3000 rpm
